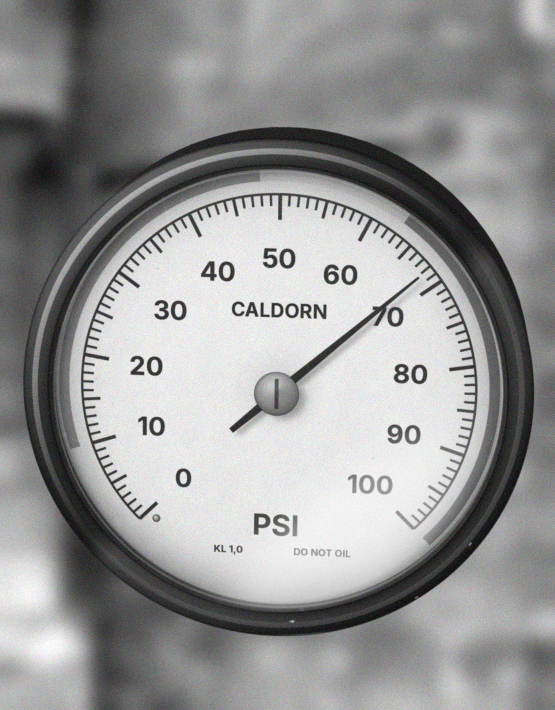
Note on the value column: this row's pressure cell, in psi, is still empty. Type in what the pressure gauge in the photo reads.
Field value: 68 psi
